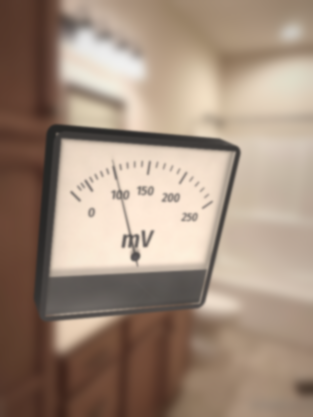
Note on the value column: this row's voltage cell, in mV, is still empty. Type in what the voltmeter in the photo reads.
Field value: 100 mV
